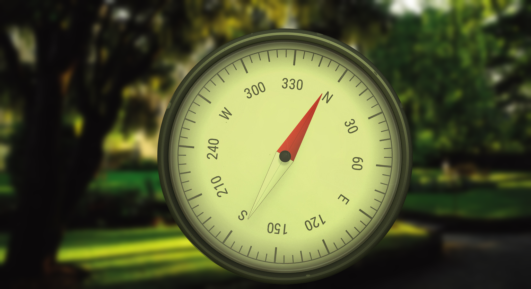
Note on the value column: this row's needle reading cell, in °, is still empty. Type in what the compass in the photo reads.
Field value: 355 °
